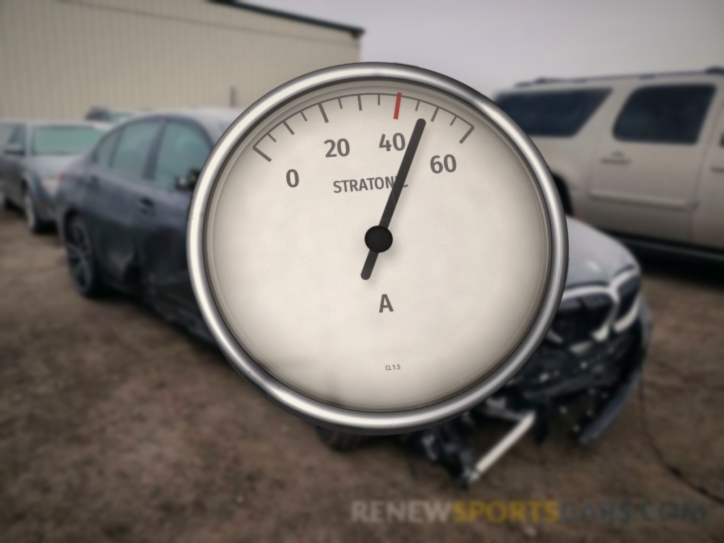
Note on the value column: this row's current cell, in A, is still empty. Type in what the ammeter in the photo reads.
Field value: 47.5 A
